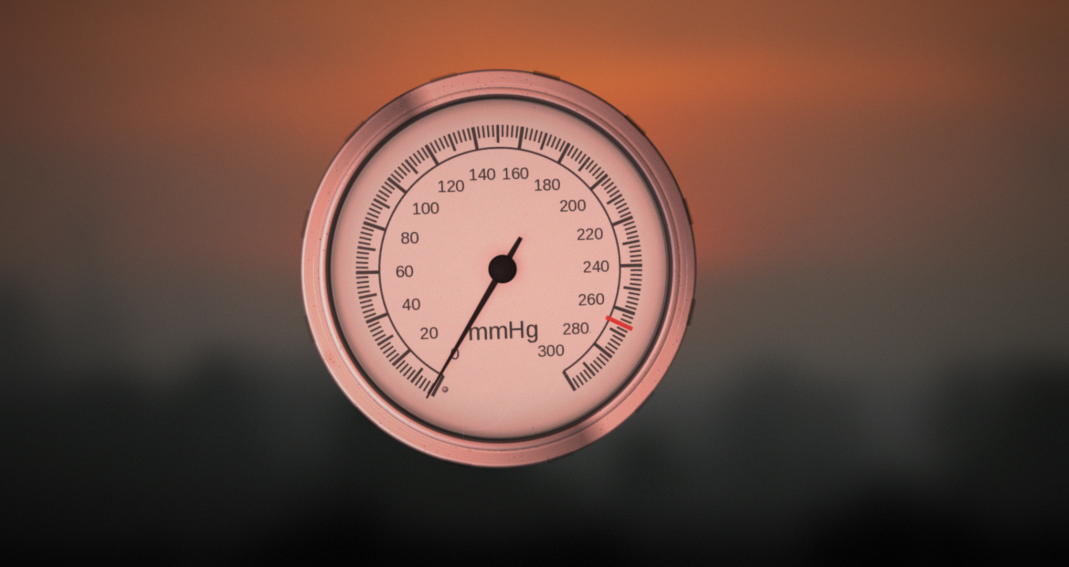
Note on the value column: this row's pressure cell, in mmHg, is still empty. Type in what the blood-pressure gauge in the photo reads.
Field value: 2 mmHg
